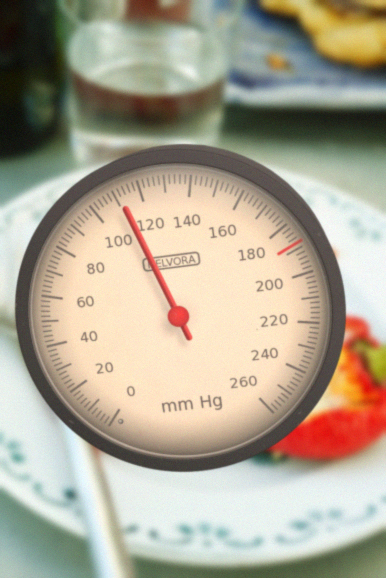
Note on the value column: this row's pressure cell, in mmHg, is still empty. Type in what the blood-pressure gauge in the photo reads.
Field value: 112 mmHg
